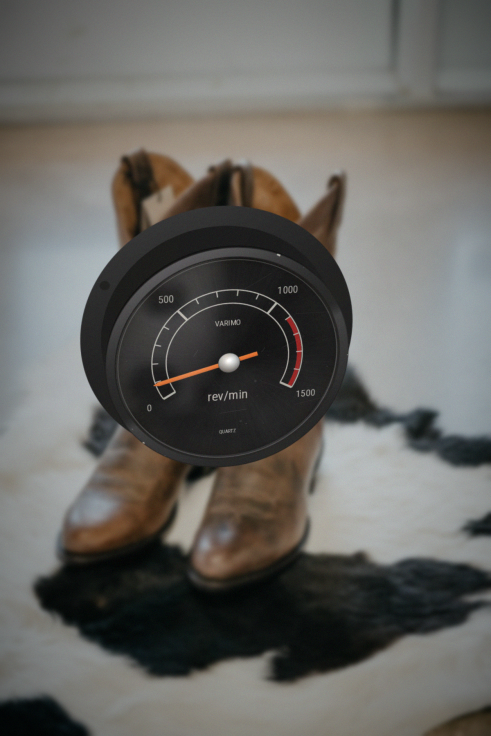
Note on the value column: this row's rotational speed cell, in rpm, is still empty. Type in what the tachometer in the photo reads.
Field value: 100 rpm
